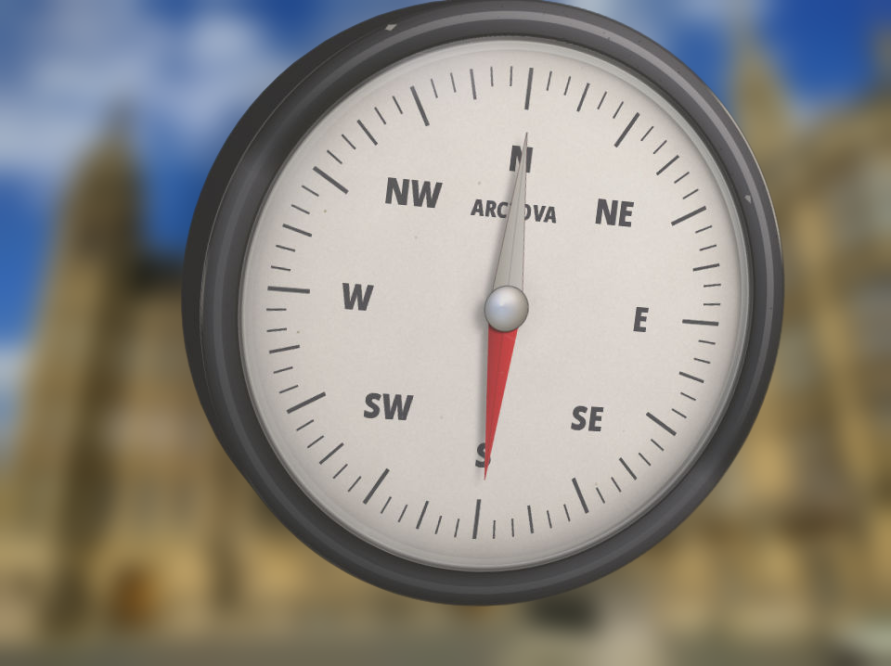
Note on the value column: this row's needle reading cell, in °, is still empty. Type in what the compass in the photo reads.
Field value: 180 °
